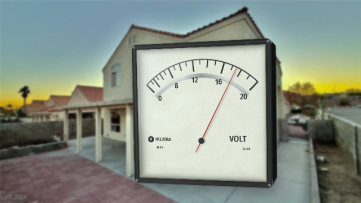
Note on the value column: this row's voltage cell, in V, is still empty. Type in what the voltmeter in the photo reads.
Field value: 17.5 V
